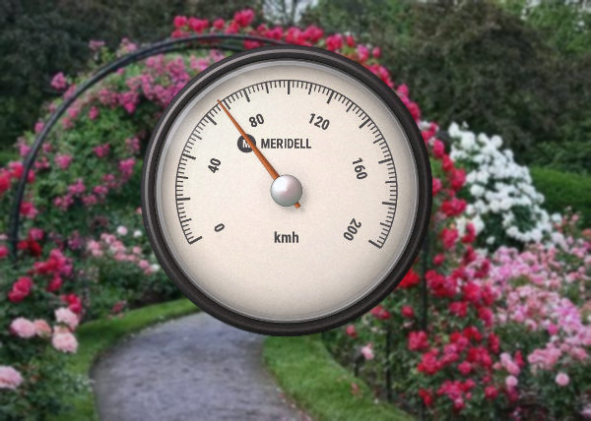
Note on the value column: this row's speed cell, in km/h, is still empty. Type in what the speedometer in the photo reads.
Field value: 68 km/h
